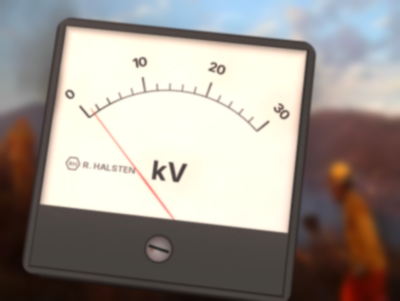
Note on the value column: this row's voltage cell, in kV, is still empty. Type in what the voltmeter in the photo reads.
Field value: 1 kV
